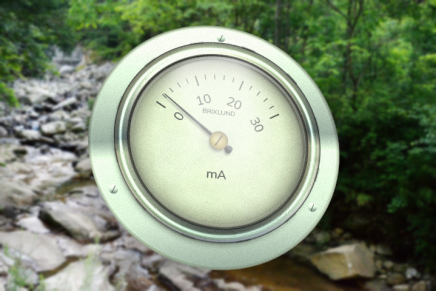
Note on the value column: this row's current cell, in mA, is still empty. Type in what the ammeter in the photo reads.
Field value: 2 mA
